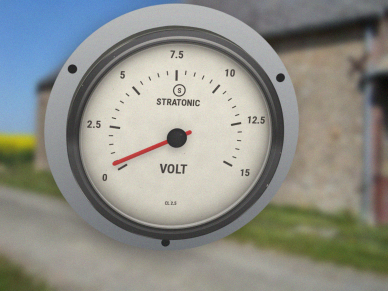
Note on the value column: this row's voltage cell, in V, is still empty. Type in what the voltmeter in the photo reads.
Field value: 0.5 V
